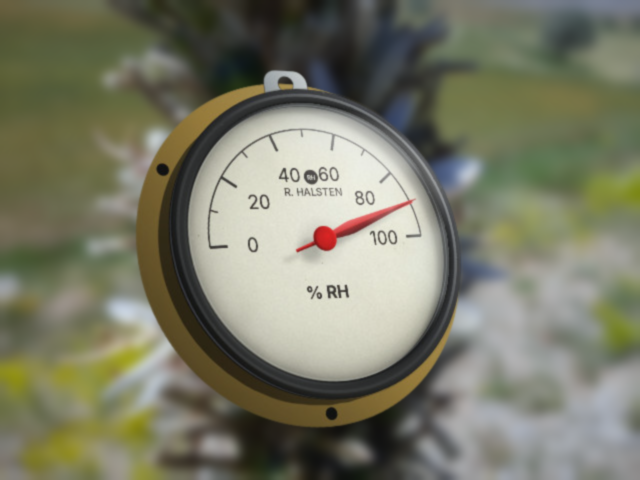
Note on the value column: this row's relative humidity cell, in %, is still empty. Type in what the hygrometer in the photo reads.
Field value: 90 %
